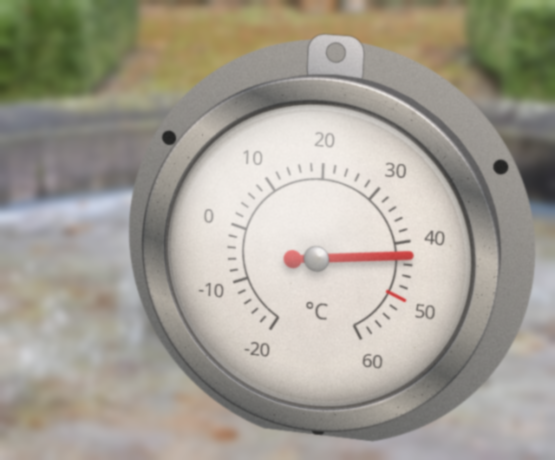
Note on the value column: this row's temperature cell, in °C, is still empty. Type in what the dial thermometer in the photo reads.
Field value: 42 °C
